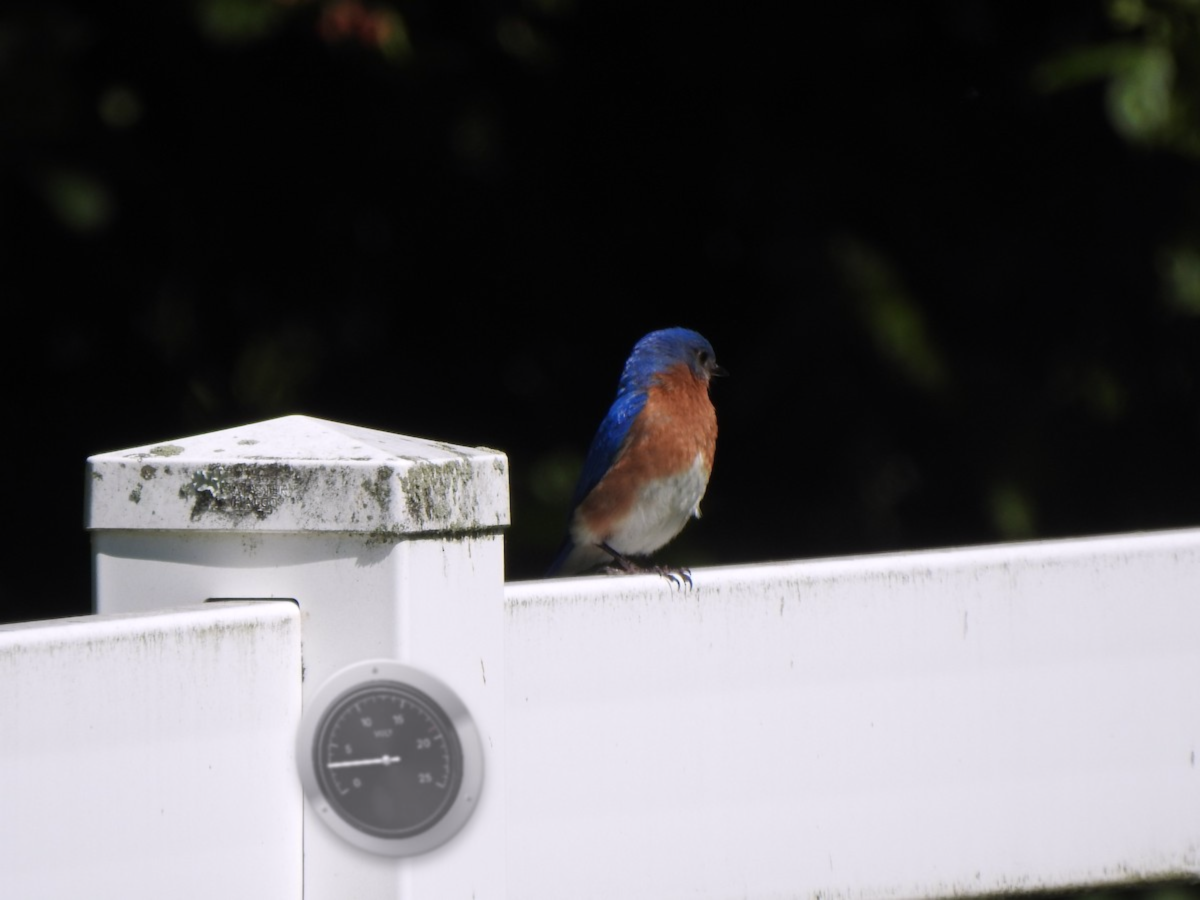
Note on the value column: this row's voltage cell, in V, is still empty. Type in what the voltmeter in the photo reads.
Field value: 3 V
